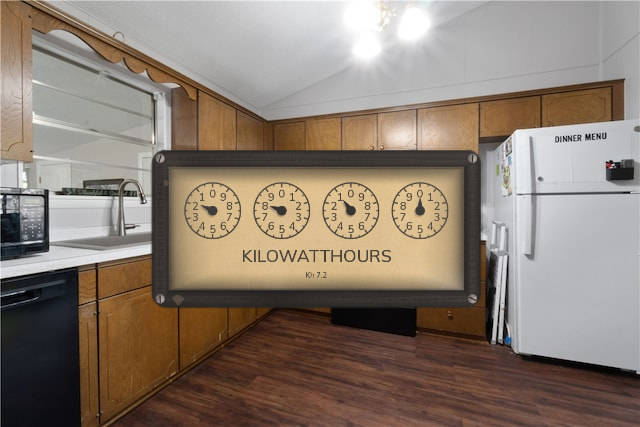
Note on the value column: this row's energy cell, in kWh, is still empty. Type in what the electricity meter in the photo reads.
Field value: 1810 kWh
